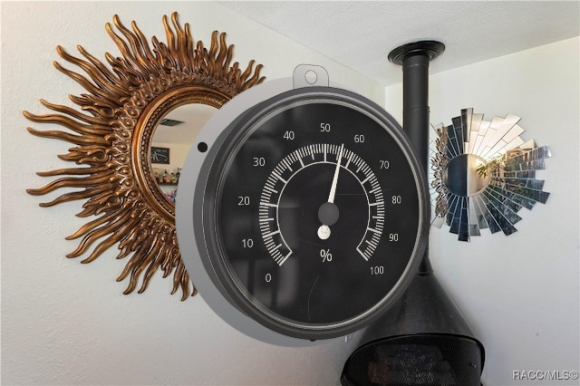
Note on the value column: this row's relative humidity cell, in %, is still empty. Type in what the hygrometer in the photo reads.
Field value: 55 %
